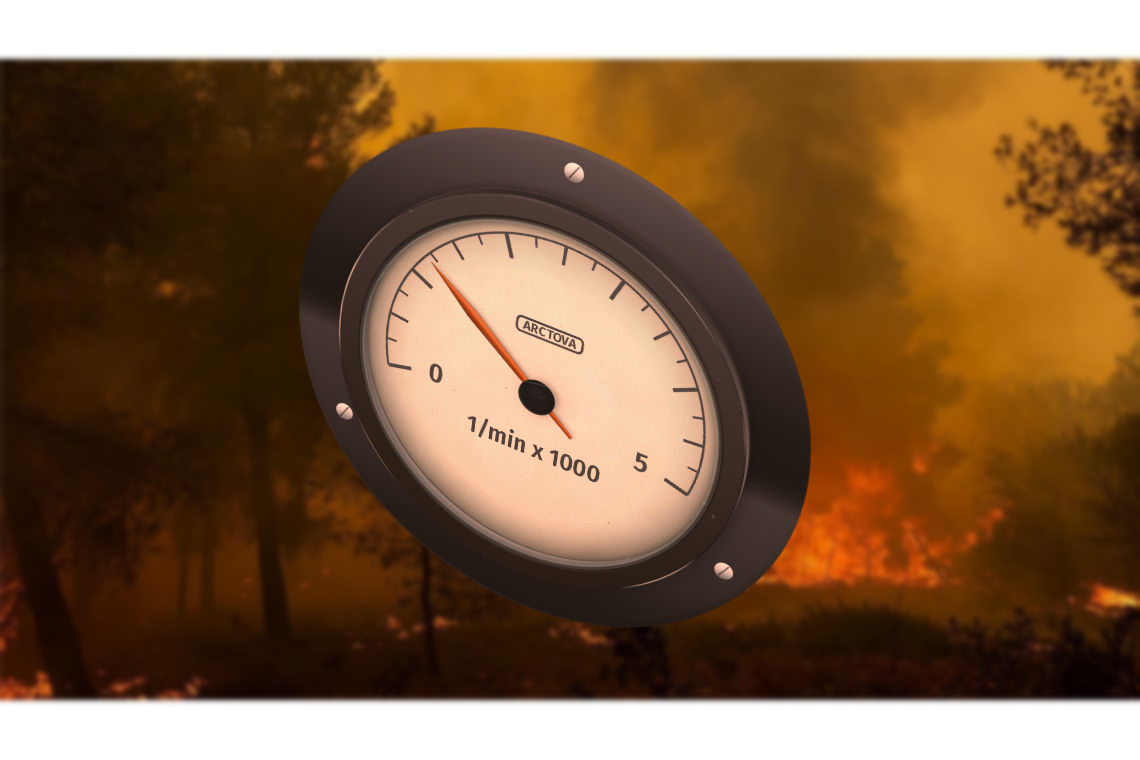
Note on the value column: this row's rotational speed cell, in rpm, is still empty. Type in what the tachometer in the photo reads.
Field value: 1250 rpm
